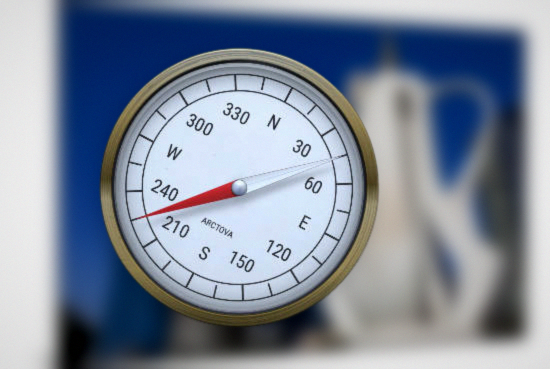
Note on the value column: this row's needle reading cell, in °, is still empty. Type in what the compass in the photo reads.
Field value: 225 °
